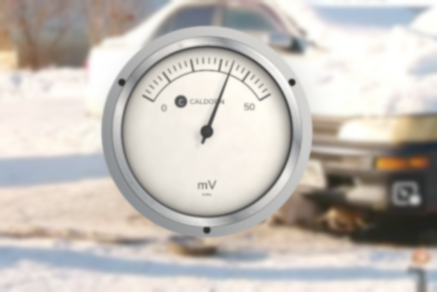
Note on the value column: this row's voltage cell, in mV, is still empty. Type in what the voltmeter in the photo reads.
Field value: 34 mV
